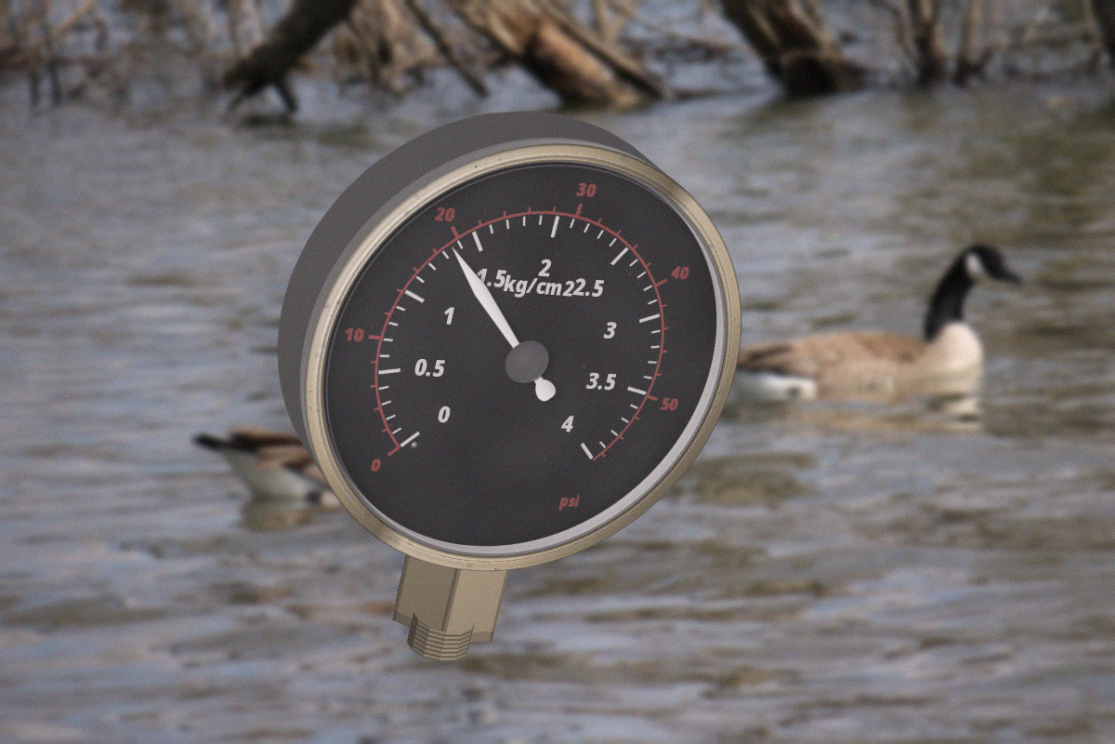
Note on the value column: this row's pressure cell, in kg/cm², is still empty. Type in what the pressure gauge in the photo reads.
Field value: 1.35 kg/cm²
